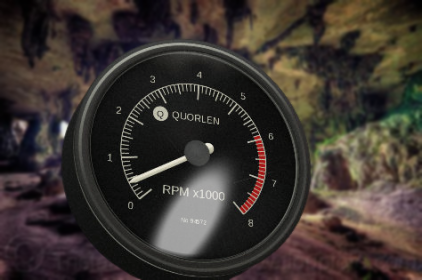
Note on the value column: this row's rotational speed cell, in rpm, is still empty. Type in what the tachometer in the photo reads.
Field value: 400 rpm
